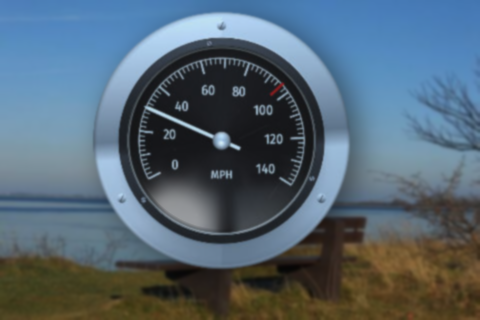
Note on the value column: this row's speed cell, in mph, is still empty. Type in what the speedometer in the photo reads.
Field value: 30 mph
